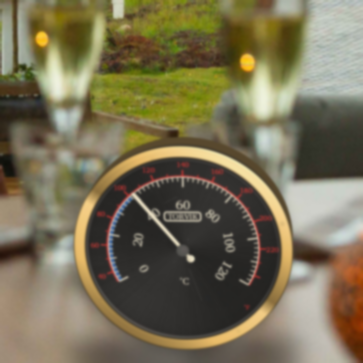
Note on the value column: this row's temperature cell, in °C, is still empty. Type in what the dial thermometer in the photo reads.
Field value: 40 °C
